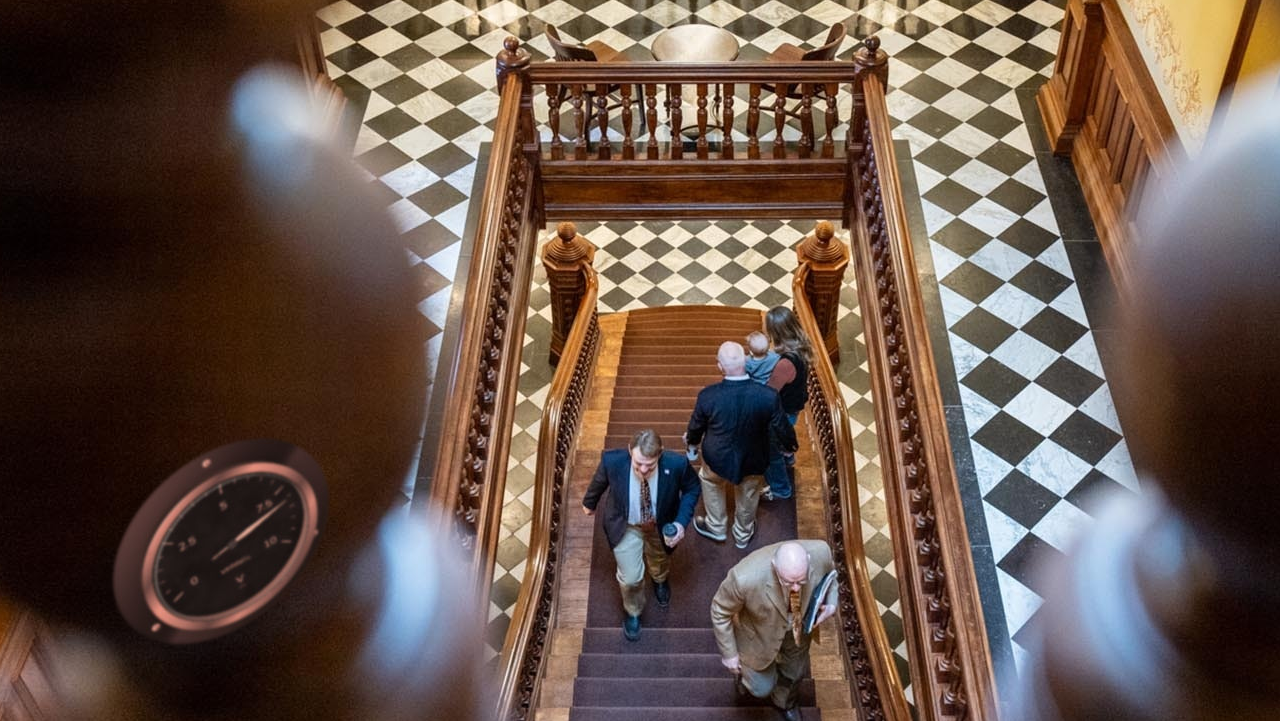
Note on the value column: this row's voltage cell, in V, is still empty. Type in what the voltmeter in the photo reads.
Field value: 8 V
